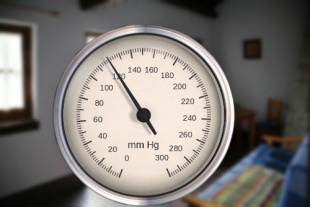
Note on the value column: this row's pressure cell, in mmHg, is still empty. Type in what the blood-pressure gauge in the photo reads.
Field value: 120 mmHg
